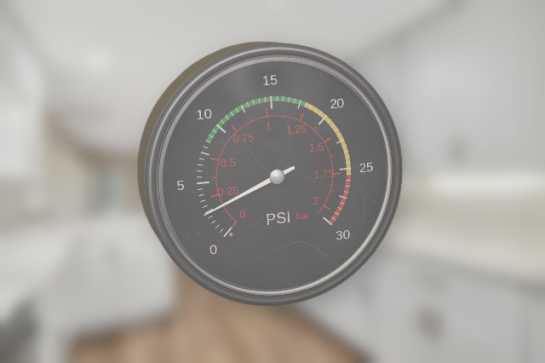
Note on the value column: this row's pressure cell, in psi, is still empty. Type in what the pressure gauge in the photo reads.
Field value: 2.5 psi
